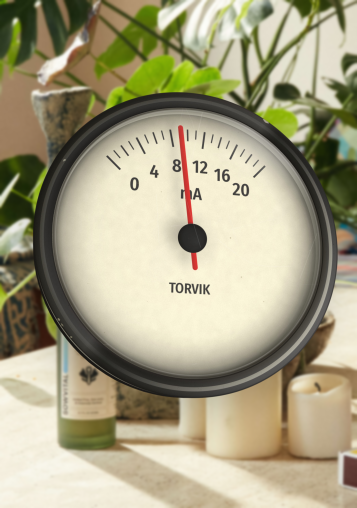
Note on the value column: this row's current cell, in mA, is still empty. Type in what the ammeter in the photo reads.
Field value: 9 mA
